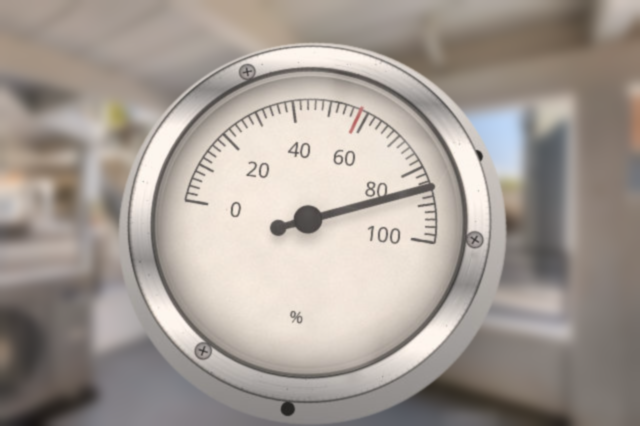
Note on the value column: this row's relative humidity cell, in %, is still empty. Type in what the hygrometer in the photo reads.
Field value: 86 %
